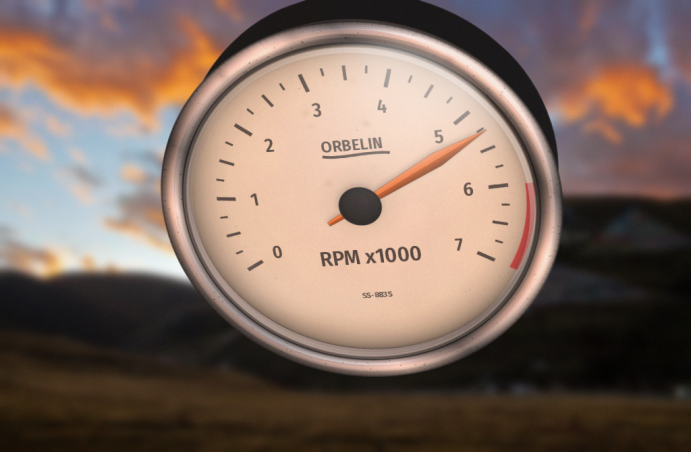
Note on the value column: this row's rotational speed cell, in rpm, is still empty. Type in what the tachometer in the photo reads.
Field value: 5250 rpm
